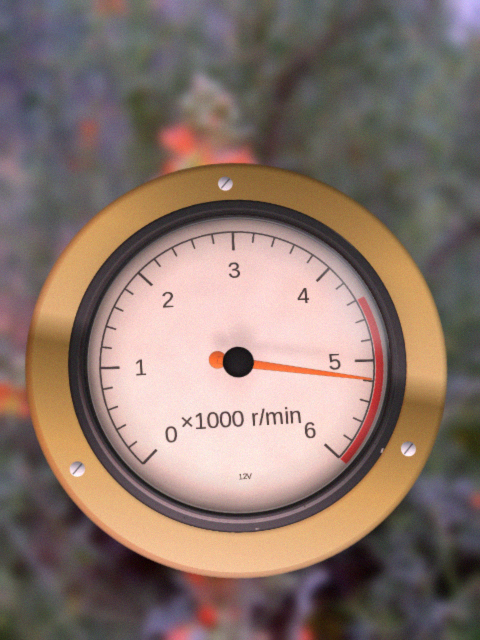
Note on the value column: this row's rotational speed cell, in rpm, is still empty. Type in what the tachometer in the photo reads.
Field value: 5200 rpm
